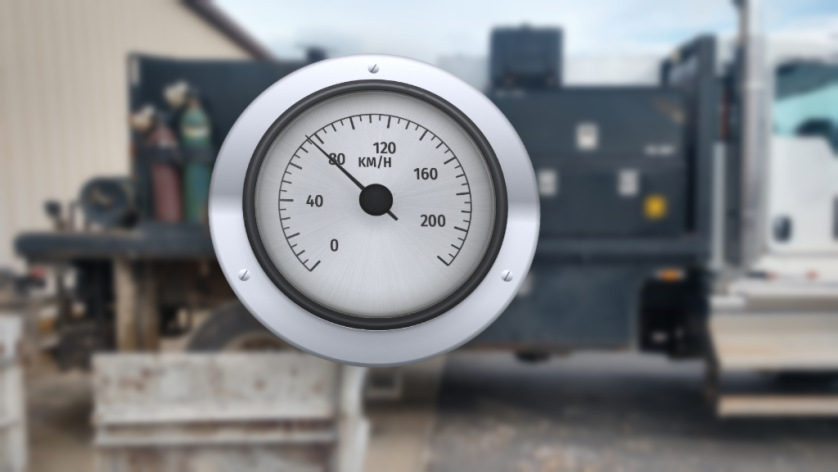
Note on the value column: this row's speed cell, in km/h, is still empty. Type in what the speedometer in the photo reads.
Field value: 75 km/h
